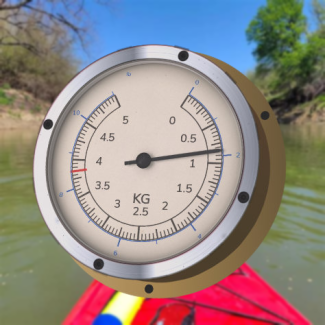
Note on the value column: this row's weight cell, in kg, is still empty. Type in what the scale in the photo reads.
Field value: 0.85 kg
